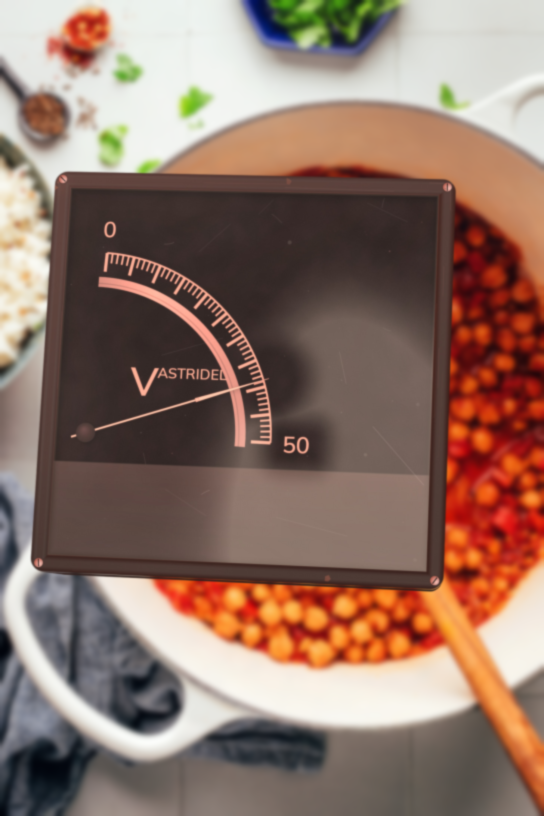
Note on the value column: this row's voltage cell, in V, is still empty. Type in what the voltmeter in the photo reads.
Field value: 39 V
